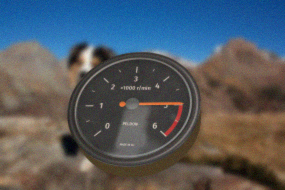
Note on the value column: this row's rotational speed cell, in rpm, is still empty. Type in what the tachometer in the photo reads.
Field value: 5000 rpm
